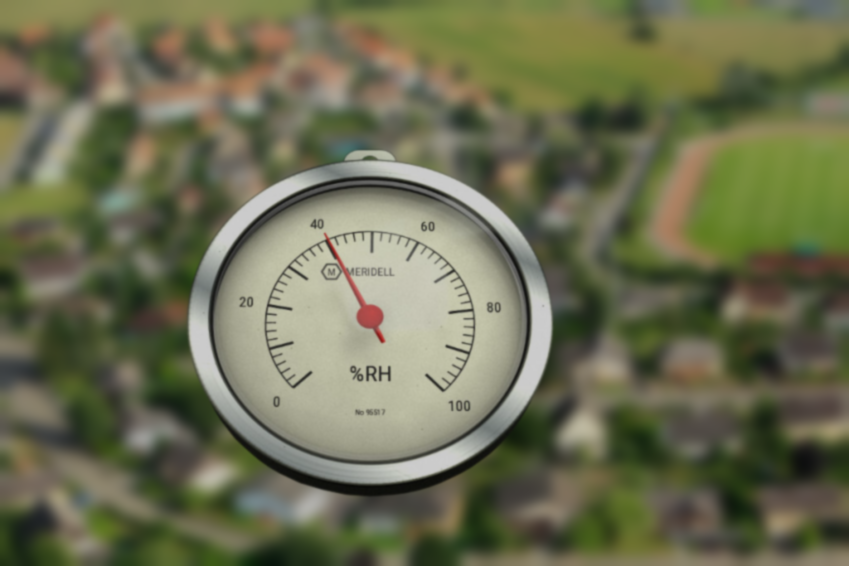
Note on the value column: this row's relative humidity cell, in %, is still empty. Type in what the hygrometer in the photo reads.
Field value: 40 %
